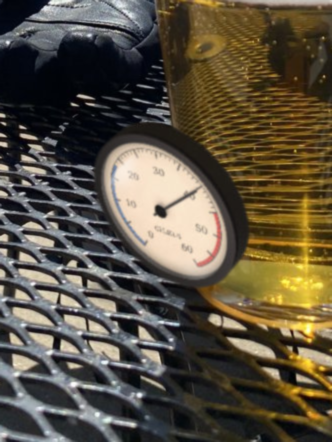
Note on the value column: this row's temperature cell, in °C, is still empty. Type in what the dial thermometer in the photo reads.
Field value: 40 °C
